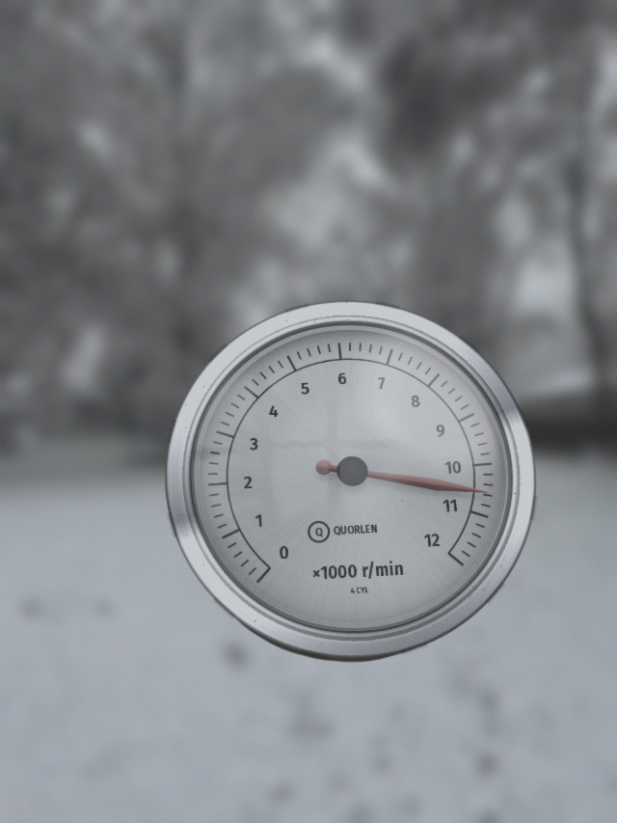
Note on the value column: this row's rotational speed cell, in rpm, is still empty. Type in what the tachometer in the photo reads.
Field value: 10600 rpm
